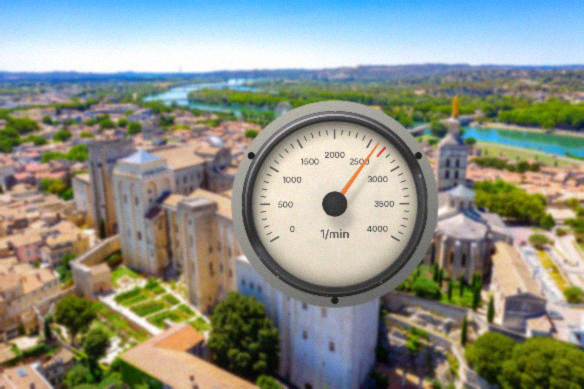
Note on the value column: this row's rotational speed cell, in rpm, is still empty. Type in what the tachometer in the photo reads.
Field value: 2600 rpm
